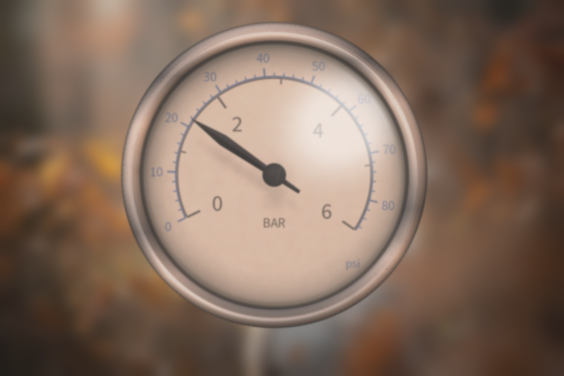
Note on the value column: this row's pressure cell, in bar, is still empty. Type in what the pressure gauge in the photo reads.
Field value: 1.5 bar
